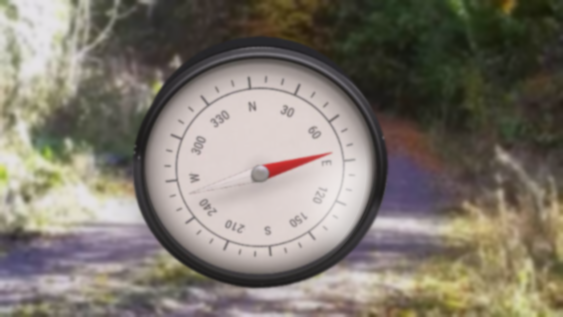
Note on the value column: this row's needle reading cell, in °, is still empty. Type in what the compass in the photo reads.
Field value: 80 °
